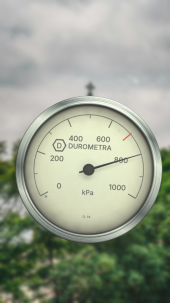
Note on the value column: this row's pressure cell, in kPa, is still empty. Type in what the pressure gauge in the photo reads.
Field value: 800 kPa
